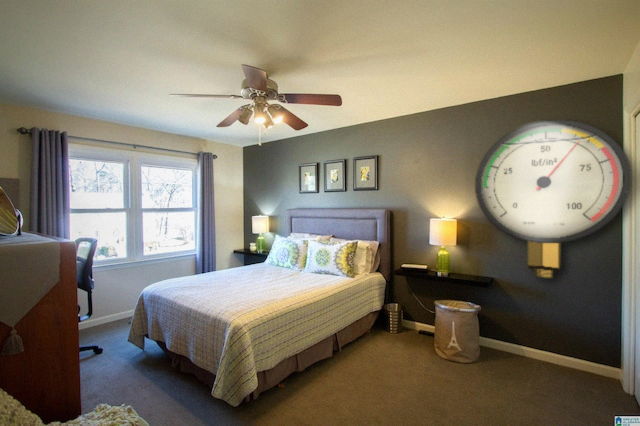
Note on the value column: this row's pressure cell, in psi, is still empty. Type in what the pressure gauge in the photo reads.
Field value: 62.5 psi
